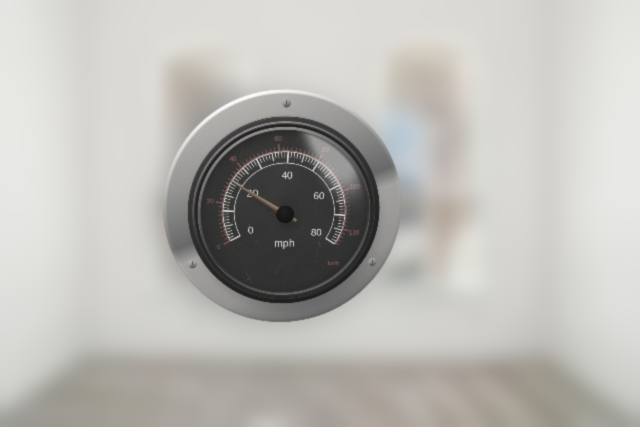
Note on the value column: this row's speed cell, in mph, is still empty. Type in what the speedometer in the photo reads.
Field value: 20 mph
